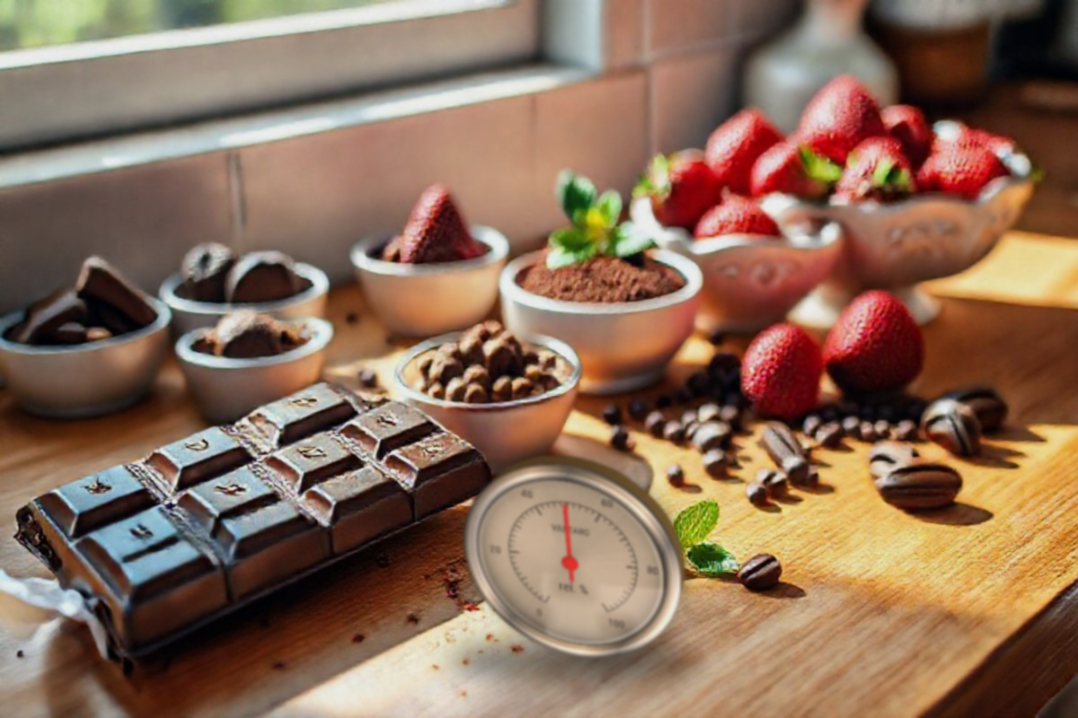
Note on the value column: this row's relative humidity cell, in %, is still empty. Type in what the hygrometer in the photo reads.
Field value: 50 %
